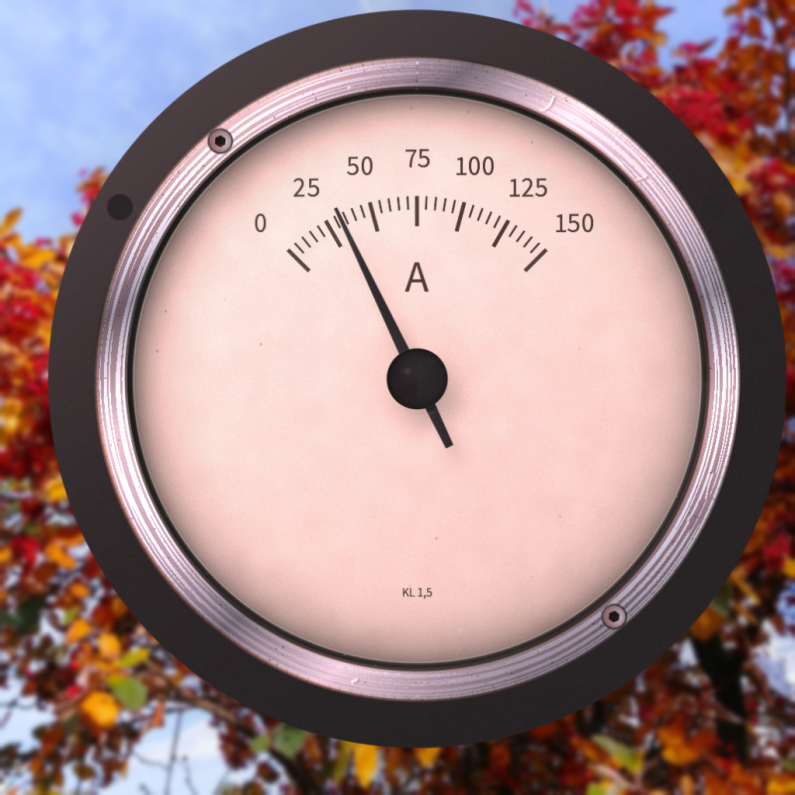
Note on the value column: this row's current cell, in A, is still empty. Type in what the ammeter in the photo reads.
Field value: 32.5 A
